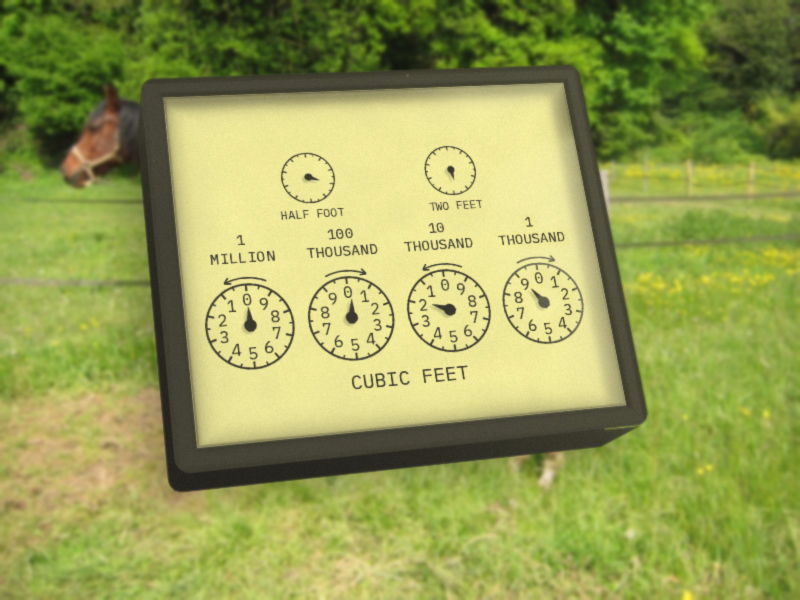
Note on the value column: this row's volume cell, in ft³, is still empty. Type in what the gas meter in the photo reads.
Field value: 1900 ft³
